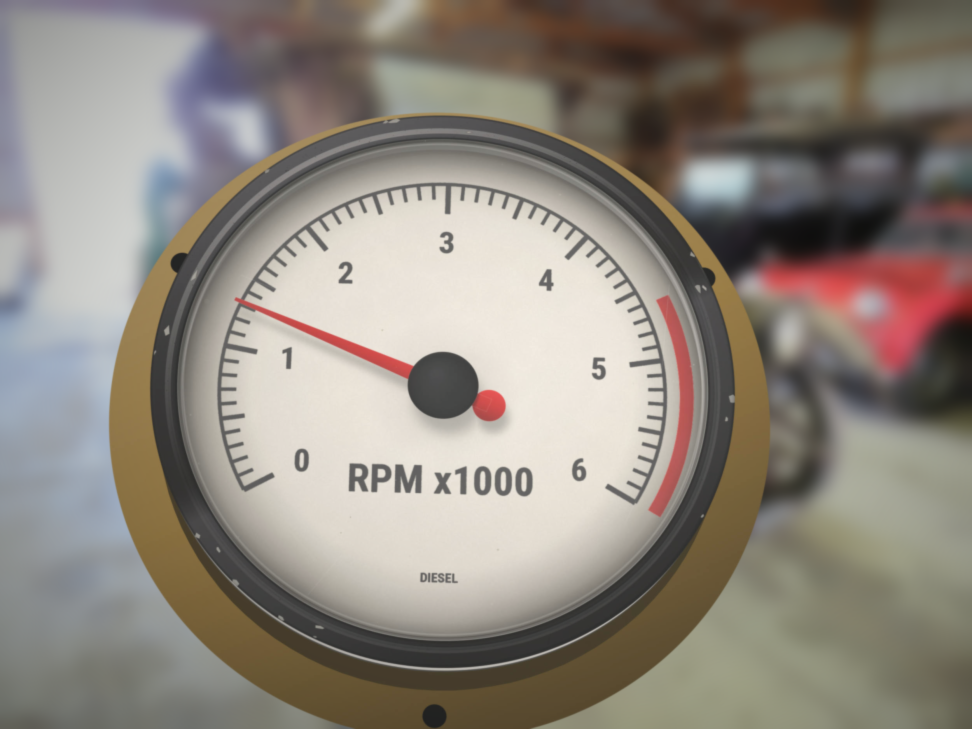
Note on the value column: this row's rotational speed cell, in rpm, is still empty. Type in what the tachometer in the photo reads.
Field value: 1300 rpm
